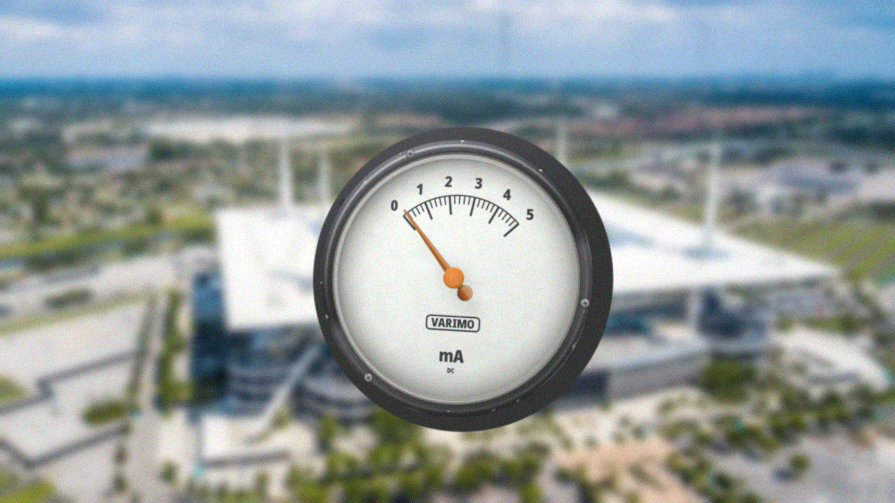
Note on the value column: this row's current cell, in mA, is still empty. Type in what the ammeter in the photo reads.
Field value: 0.2 mA
